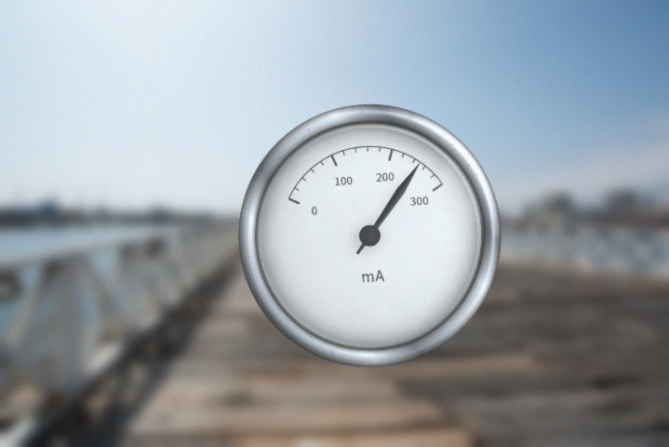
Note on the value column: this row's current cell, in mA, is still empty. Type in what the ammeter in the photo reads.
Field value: 250 mA
